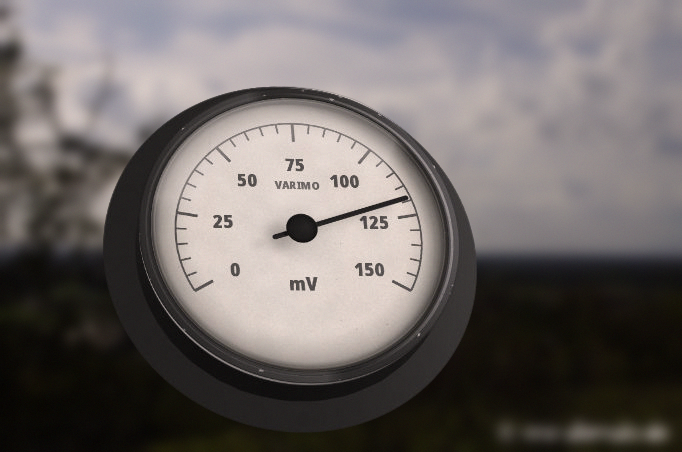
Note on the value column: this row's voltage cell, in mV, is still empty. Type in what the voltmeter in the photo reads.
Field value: 120 mV
